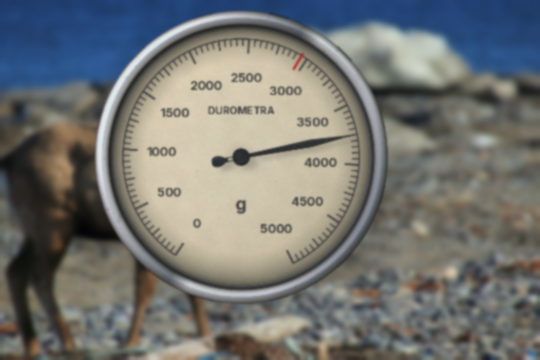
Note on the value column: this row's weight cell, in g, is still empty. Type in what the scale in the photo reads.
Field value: 3750 g
